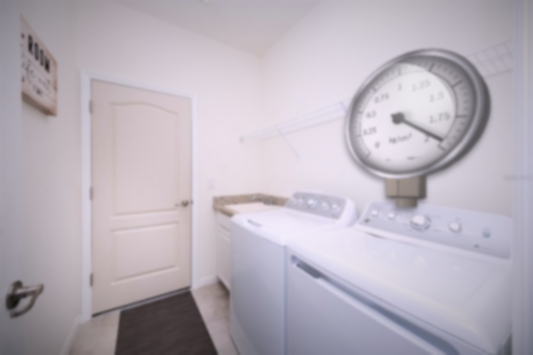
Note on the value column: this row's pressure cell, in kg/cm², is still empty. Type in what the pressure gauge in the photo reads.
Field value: 1.95 kg/cm²
